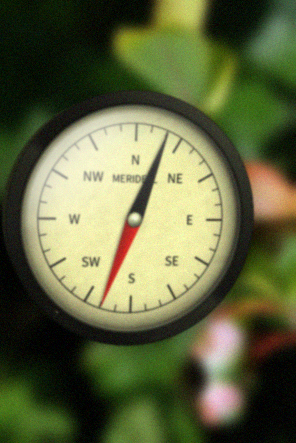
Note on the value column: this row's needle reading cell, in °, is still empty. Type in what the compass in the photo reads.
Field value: 200 °
